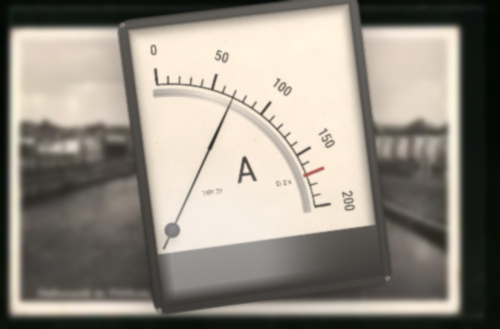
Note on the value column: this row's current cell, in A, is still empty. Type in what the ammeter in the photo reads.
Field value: 70 A
